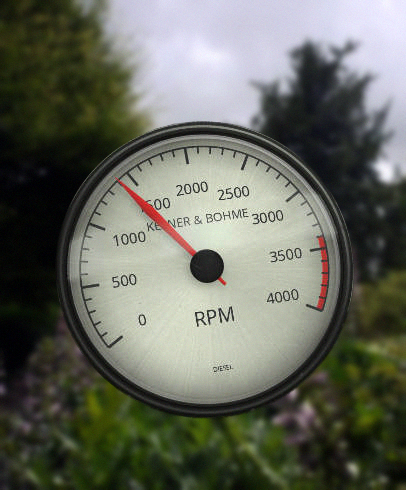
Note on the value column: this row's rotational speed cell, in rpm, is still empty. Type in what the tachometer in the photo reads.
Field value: 1400 rpm
